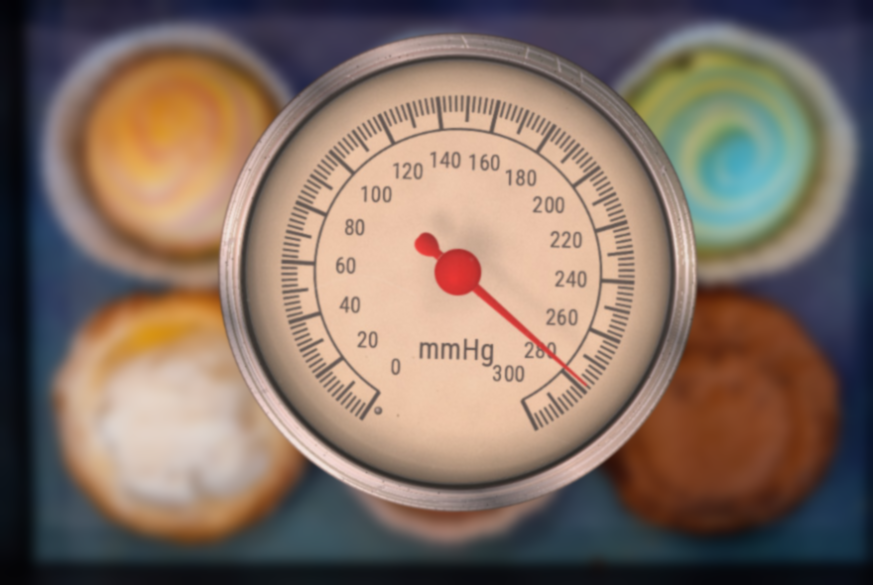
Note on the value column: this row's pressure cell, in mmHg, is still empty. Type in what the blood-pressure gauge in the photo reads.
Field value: 278 mmHg
